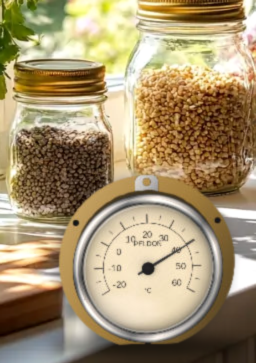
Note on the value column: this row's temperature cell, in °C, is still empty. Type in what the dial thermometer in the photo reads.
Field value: 40 °C
